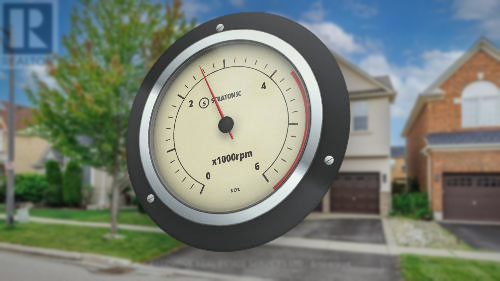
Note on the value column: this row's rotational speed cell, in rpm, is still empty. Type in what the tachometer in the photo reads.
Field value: 2600 rpm
